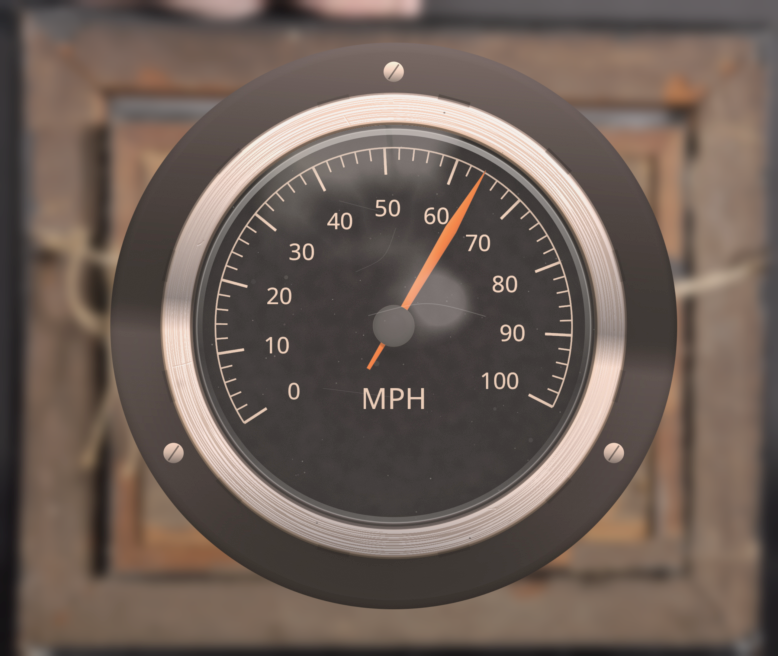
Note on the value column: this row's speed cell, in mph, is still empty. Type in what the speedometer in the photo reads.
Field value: 64 mph
